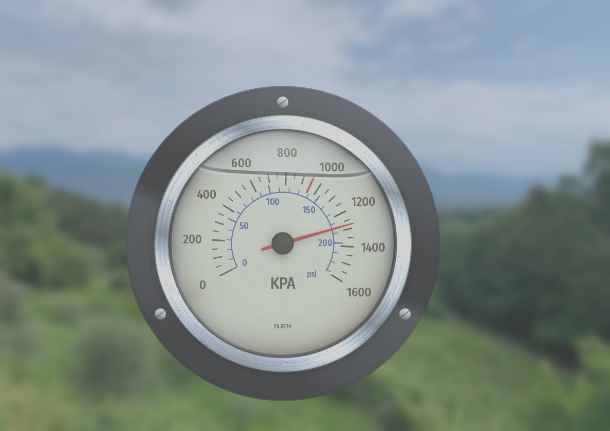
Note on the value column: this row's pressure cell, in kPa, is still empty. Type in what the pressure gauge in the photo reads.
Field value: 1275 kPa
